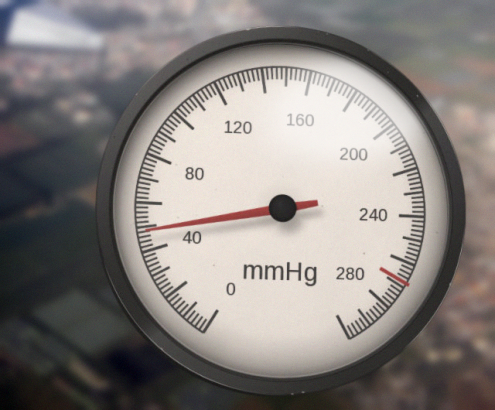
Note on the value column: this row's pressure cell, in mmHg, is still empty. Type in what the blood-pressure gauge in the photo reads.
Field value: 48 mmHg
